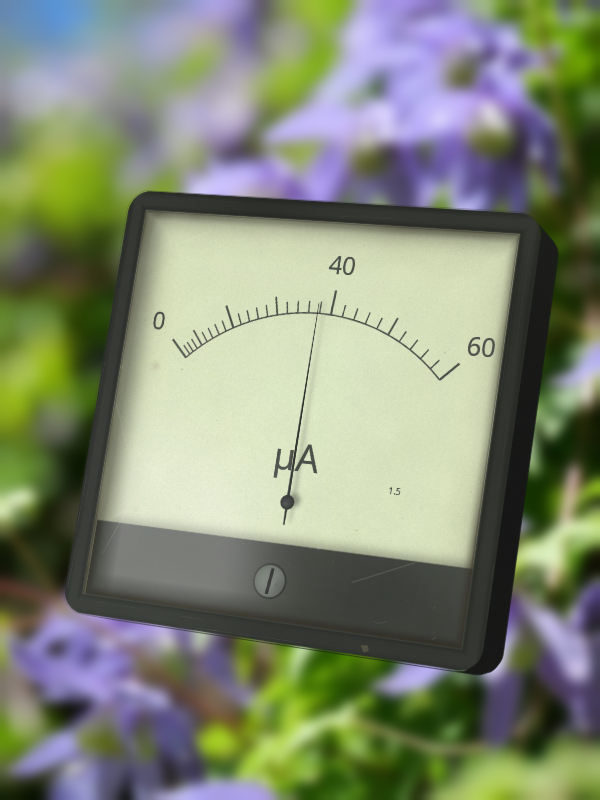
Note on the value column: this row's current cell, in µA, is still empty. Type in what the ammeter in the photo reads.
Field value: 38 µA
